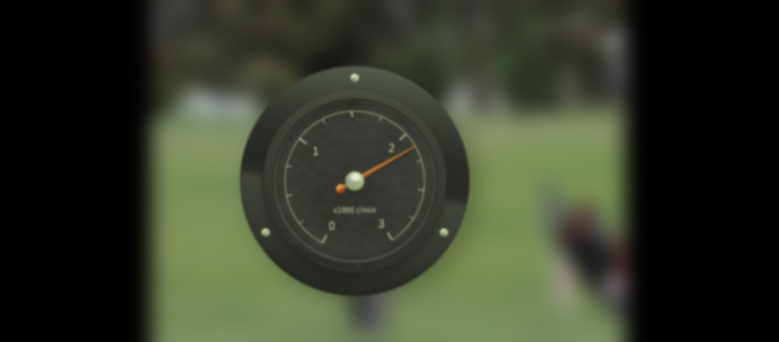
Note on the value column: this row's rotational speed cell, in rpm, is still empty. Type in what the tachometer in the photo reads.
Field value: 2125 rpm
